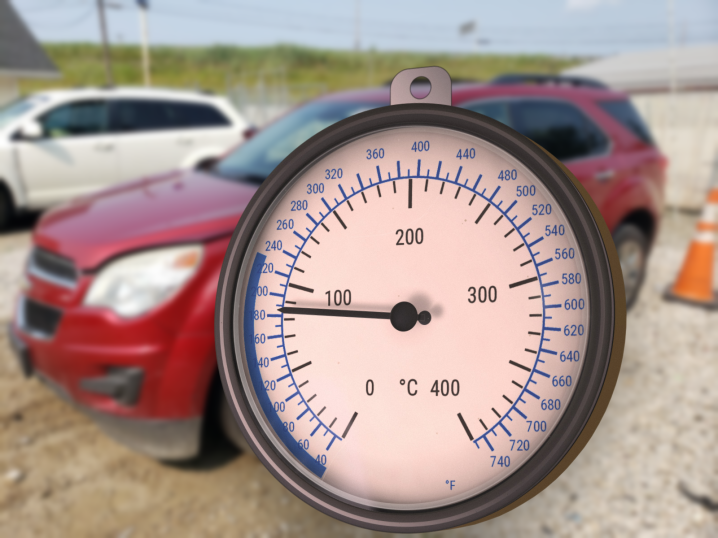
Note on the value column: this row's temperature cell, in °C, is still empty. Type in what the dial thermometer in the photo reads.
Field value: 85 °C
